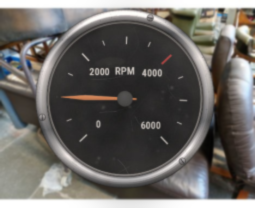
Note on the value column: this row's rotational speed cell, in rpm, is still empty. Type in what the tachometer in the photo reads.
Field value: 1000 rpm
